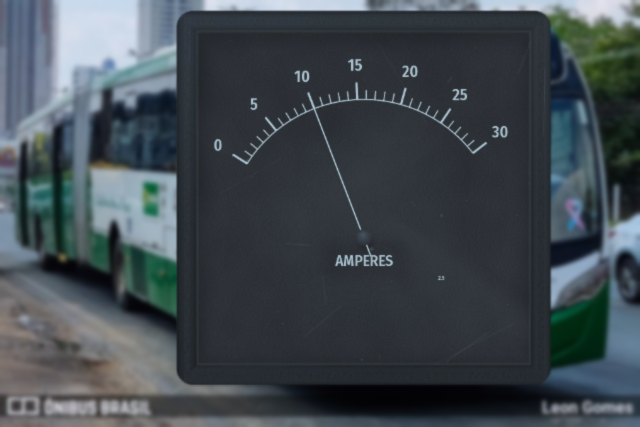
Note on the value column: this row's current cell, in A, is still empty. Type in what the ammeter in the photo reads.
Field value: 10 A
